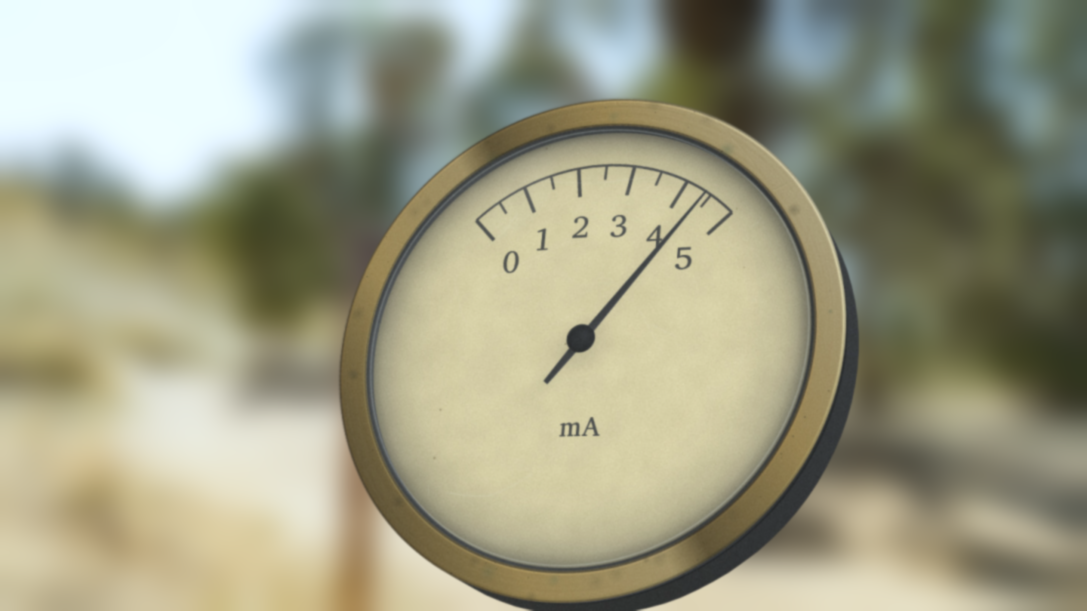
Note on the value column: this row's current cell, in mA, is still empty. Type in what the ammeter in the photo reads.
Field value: 4.5 mA
